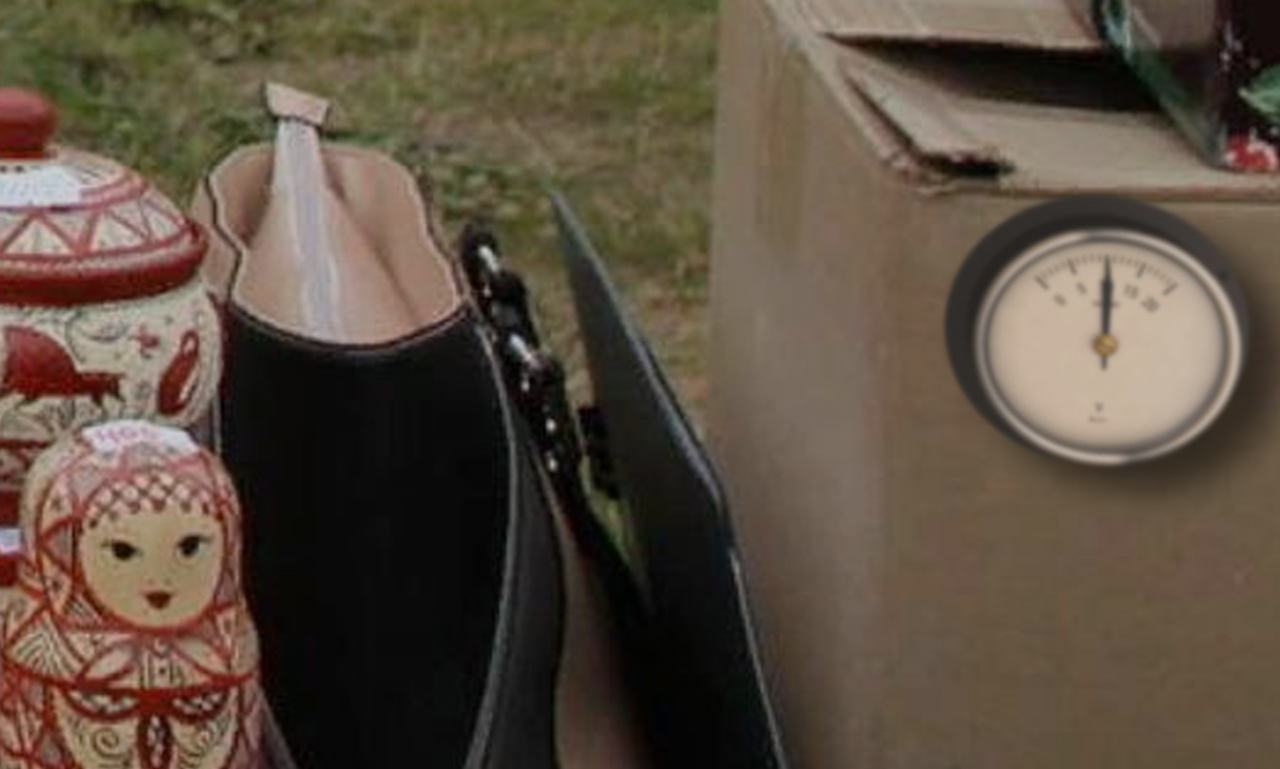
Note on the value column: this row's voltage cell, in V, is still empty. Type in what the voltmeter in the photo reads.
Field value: 10 V
